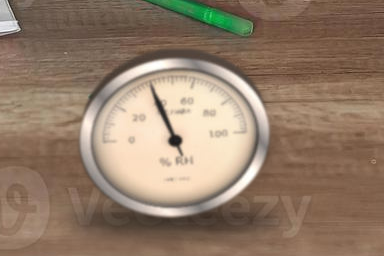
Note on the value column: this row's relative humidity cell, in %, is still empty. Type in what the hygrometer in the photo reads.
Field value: 40 %
